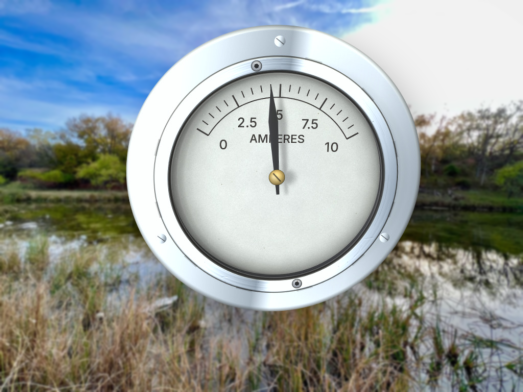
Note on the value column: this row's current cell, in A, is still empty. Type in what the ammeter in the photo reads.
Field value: 4.5 A
